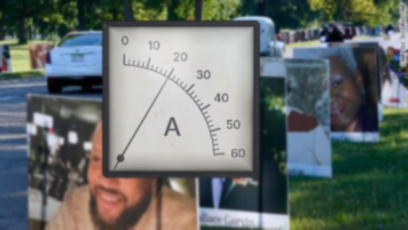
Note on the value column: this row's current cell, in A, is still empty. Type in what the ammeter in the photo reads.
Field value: 20 A
